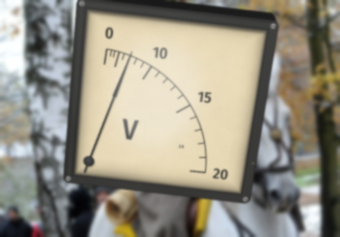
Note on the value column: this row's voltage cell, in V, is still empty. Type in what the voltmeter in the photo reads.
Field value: 7 V
